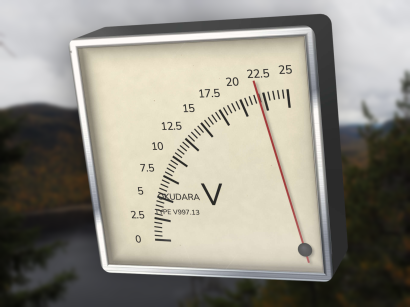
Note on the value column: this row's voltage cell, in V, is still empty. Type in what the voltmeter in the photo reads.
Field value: 22 V
